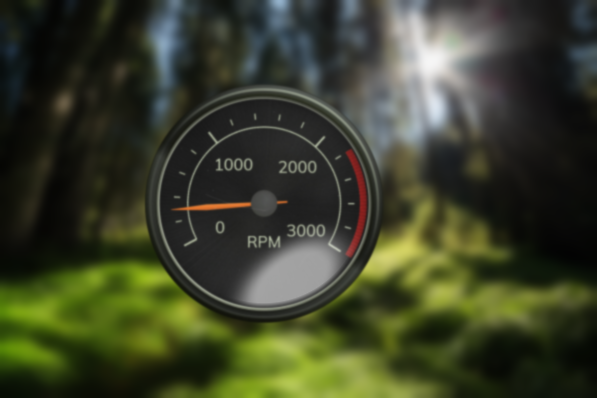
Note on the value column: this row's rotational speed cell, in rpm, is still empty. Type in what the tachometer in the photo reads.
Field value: 300 rpm
